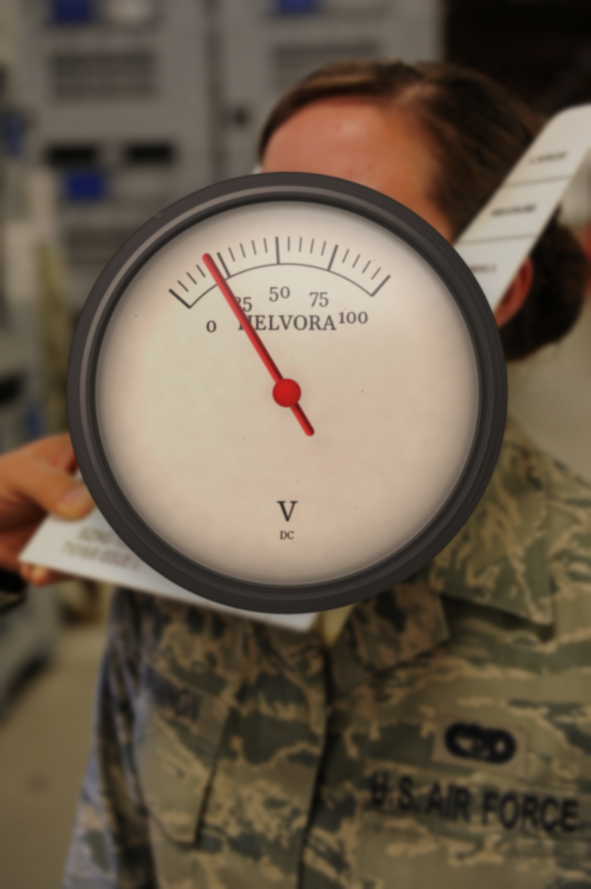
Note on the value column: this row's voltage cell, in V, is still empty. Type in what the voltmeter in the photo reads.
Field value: 20 V
